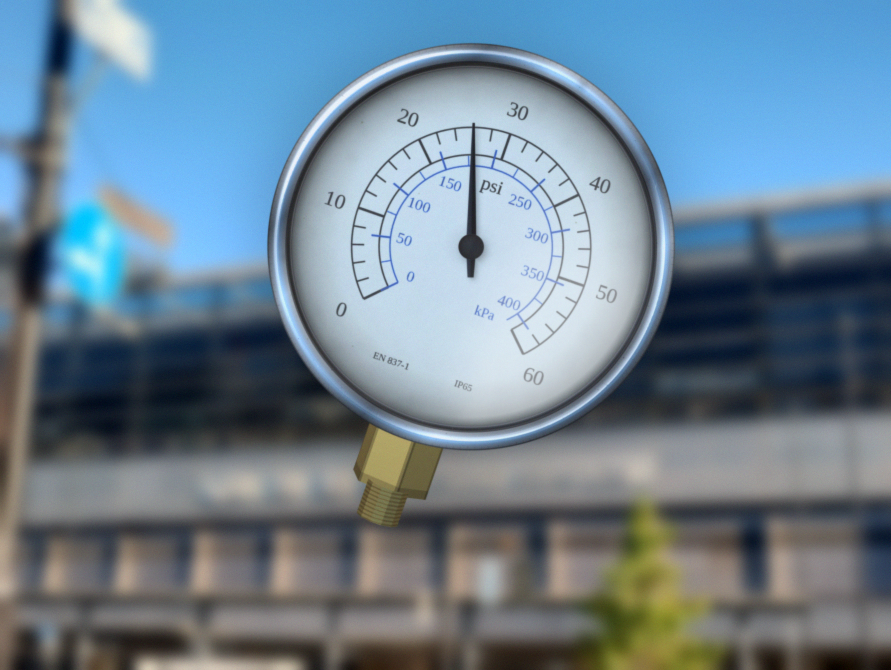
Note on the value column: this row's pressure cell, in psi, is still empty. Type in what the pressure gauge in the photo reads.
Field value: 26 psi
